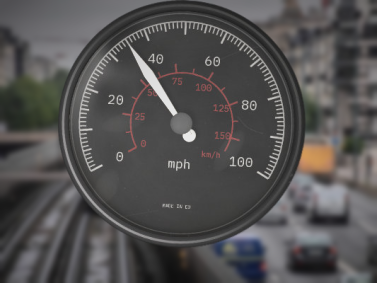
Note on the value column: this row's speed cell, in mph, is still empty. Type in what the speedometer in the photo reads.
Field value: 35 mph
